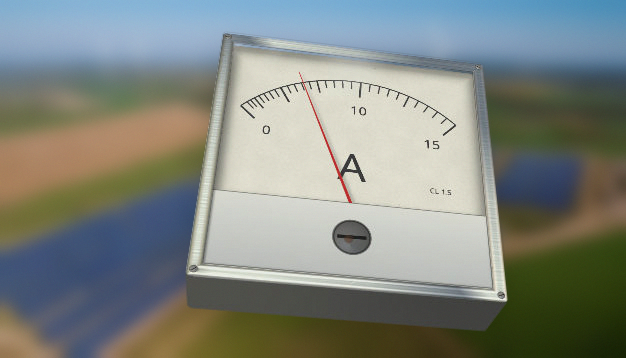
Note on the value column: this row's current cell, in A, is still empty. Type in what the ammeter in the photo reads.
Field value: 6.5 A
